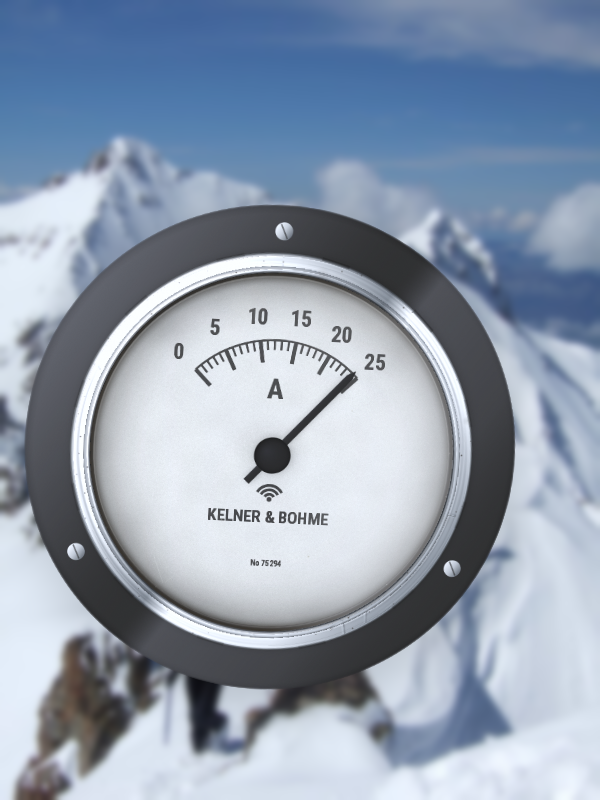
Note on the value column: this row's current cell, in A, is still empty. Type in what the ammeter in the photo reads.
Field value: 24 A
